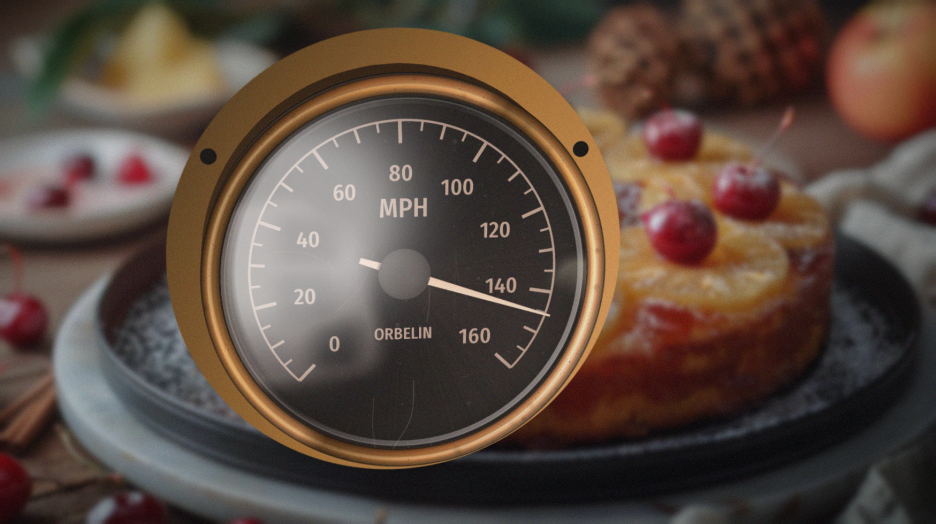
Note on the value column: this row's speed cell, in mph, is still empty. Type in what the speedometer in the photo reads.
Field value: 145 mph
